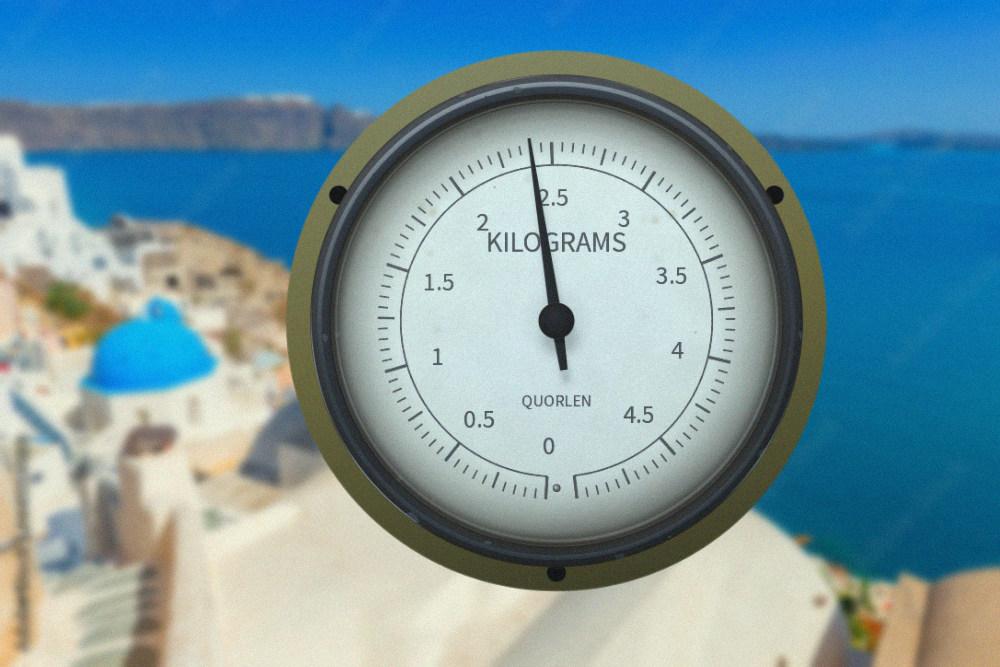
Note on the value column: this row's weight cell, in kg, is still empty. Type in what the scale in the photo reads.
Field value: 2.4 kg
